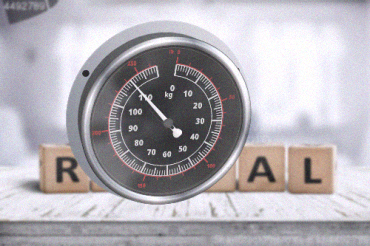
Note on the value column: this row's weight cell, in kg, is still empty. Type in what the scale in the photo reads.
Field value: 110 kg
